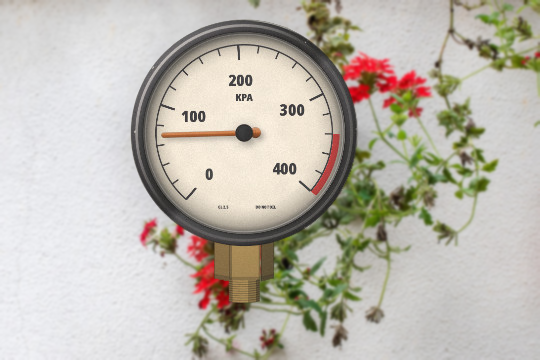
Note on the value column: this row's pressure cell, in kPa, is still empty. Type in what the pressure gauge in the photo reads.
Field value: 70 kPa
